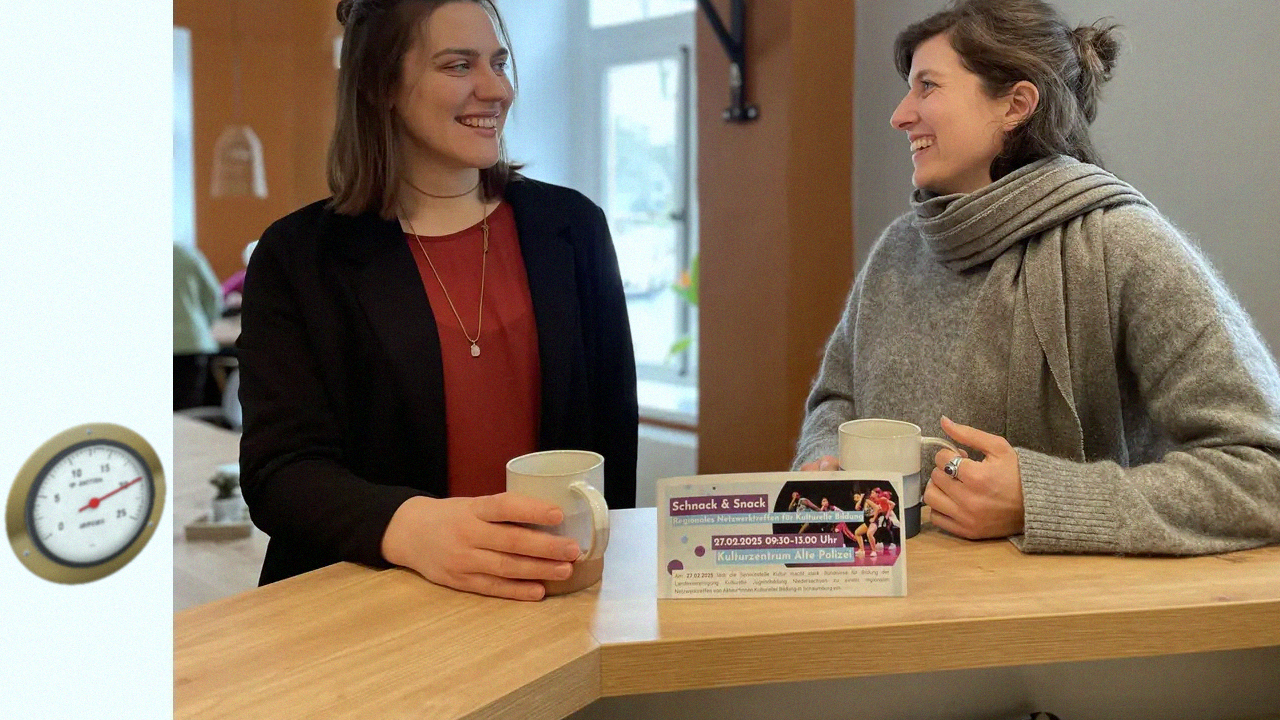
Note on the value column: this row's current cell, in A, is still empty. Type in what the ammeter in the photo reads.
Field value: 20 A
